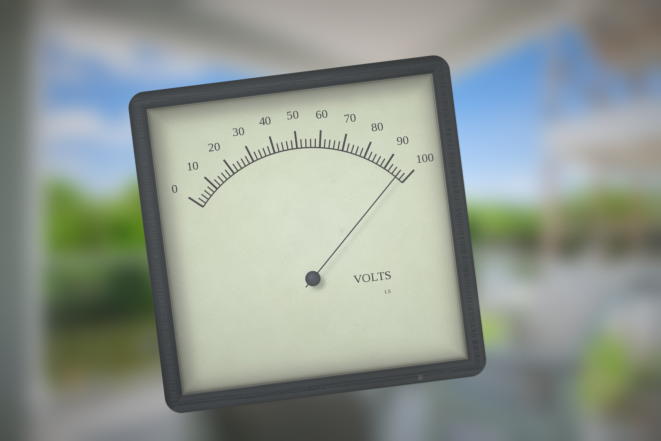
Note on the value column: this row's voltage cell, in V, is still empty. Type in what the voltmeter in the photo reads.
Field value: 96 V
